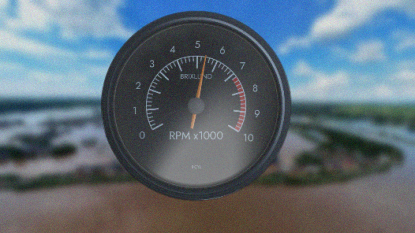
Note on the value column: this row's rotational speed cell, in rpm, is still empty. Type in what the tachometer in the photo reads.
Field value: 5400 rpm
